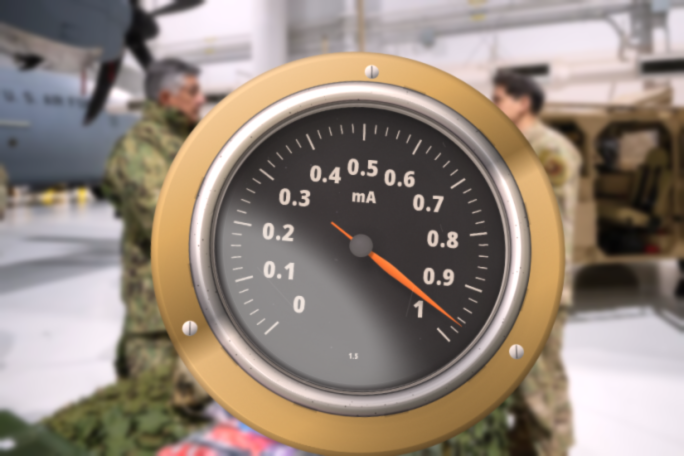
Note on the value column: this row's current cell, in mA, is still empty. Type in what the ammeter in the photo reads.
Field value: 0.97 mA
